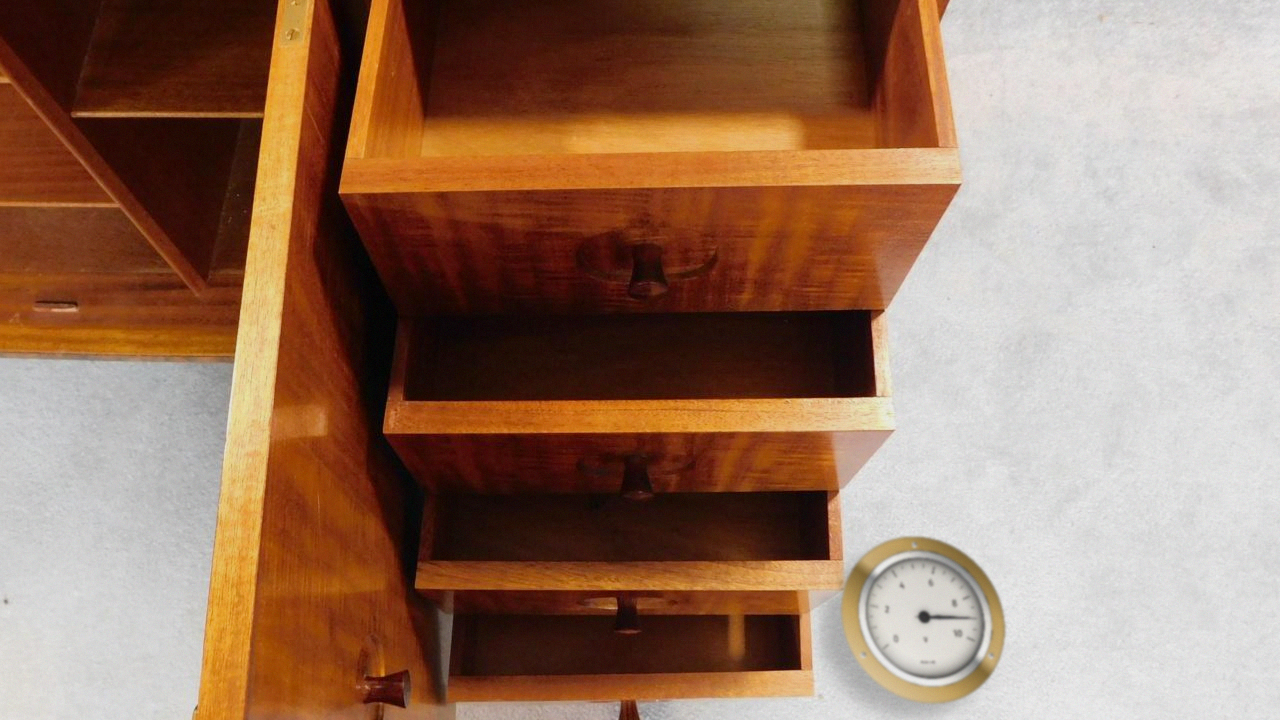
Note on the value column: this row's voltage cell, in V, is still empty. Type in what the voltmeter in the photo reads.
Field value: 9 V
